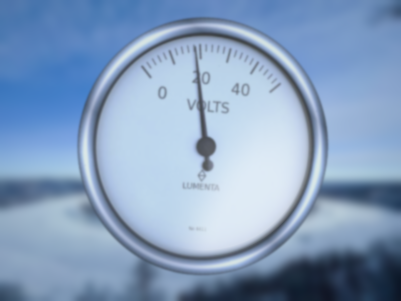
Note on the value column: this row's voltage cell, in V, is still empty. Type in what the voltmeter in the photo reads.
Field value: 18 V
